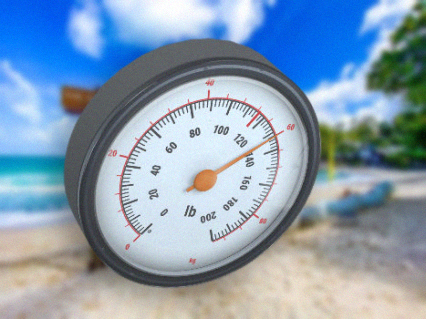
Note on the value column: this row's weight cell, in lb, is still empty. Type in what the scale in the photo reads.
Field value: 130 lb
